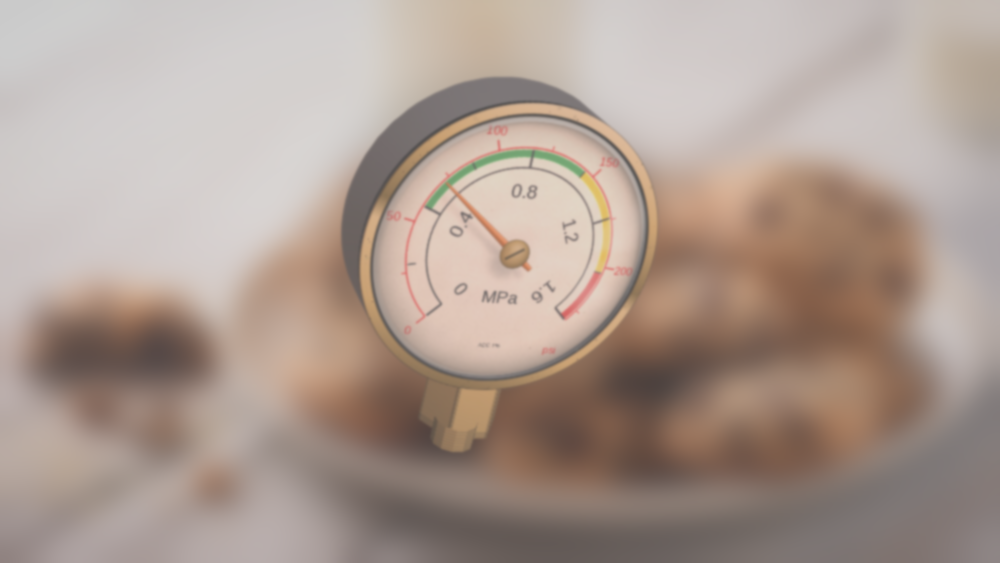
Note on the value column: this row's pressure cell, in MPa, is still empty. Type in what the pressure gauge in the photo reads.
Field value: 0.5 MPa
